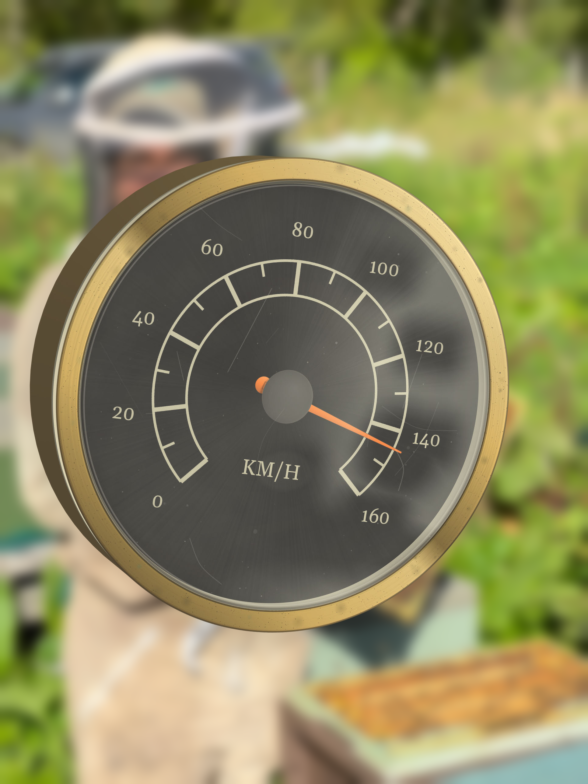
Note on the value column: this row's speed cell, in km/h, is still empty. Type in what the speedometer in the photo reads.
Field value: 145 km/h
